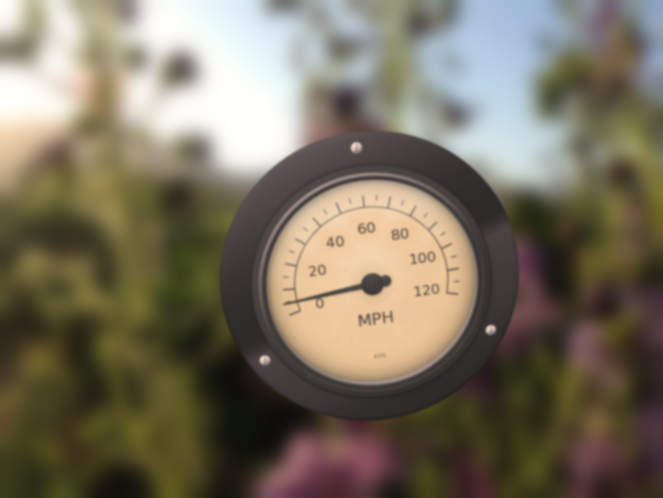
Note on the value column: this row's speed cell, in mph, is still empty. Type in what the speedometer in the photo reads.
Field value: 5 mph
